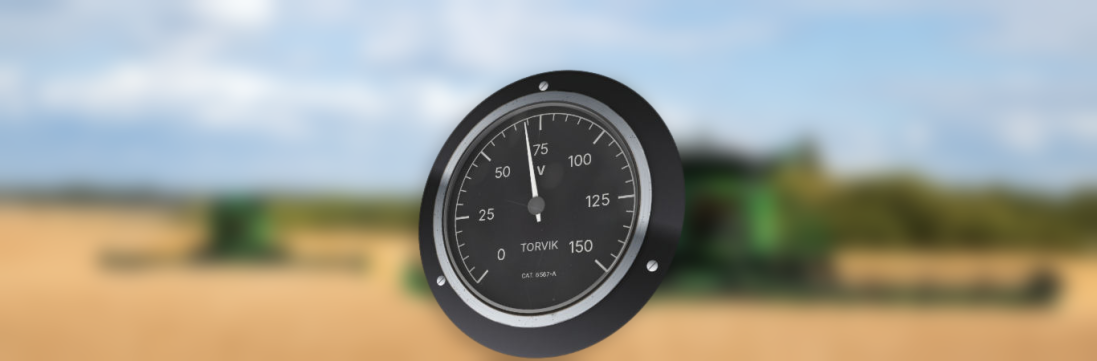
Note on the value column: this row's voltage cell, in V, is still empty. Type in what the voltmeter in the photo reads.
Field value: 70 V
